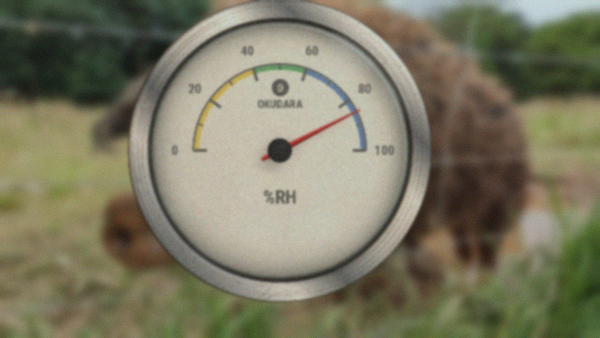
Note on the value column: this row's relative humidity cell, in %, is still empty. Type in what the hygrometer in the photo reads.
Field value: 85 %
